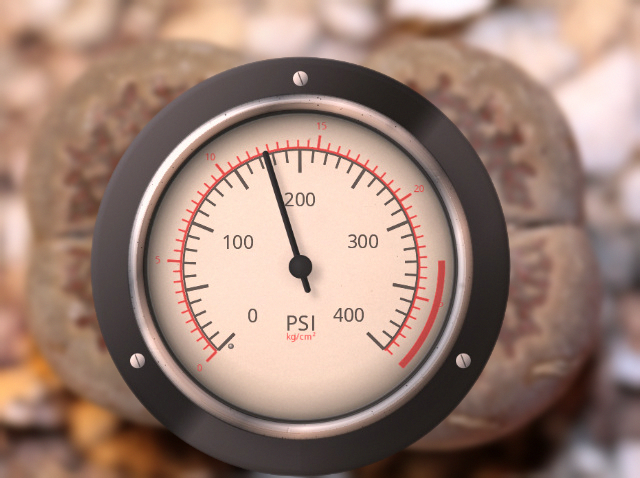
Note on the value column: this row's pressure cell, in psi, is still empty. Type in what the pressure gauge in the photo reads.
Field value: 175 psi
